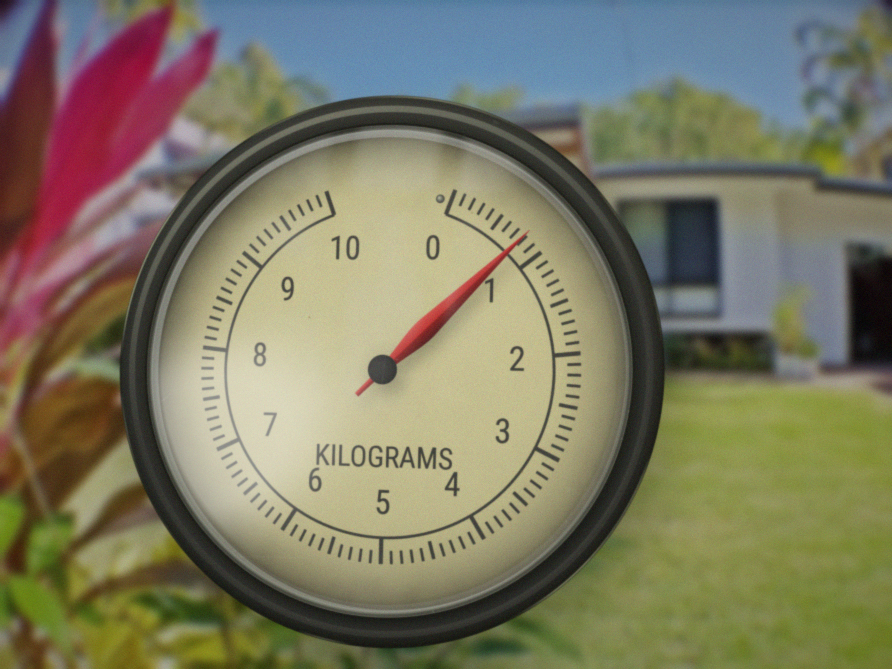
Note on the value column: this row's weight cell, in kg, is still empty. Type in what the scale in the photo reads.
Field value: 0.8 kg
